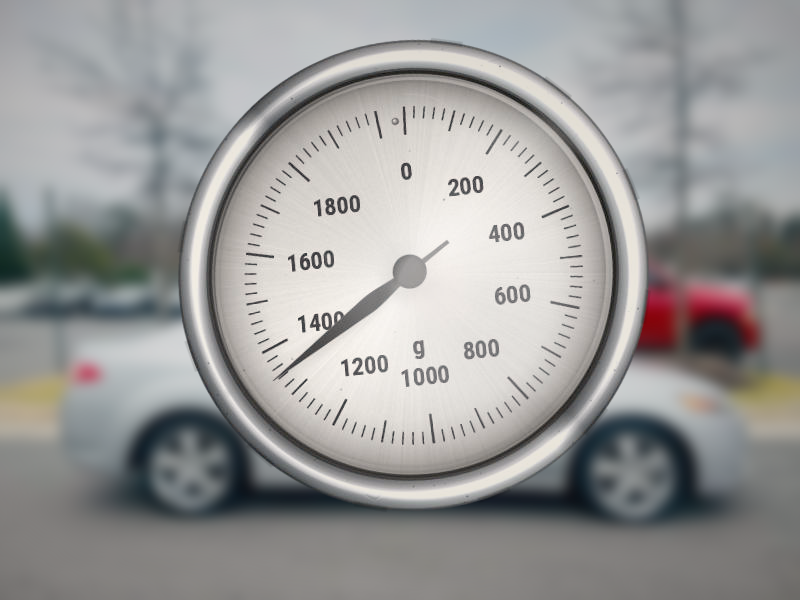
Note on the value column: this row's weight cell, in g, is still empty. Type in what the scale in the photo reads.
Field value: 1340 g
